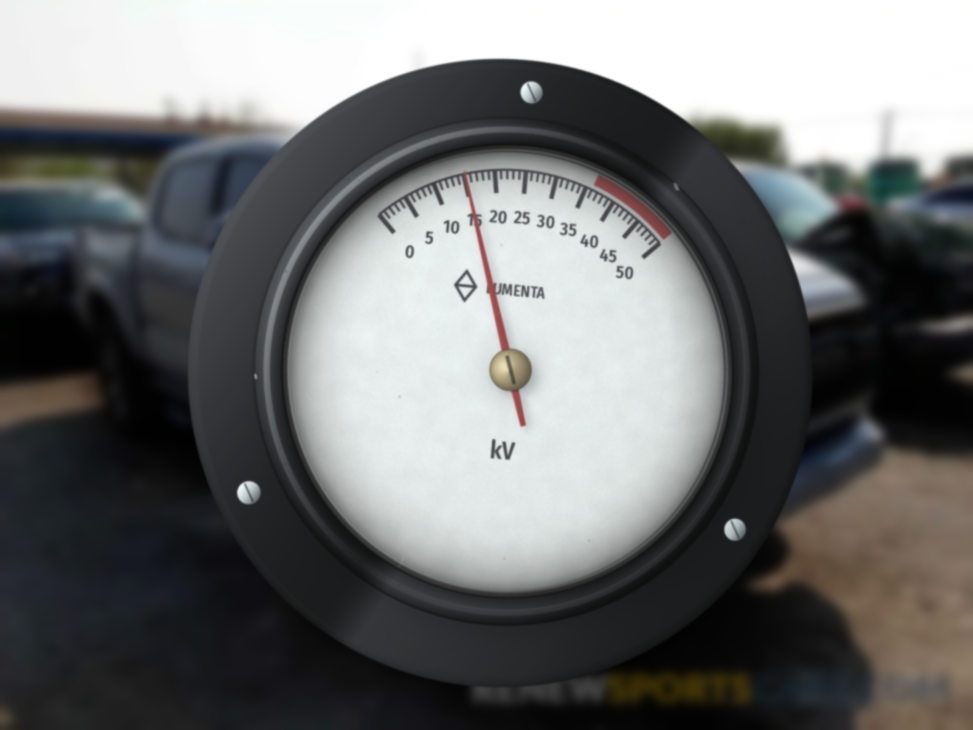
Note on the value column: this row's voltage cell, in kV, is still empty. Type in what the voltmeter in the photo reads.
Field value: 15 kV
